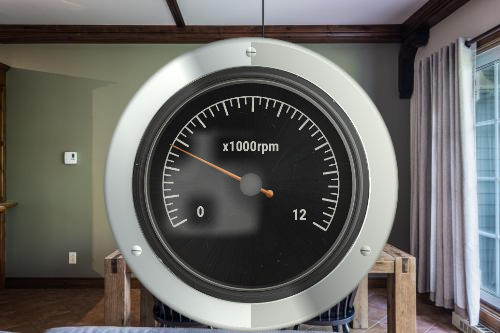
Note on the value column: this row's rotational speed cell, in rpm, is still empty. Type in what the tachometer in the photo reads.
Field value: 2750 rpm
